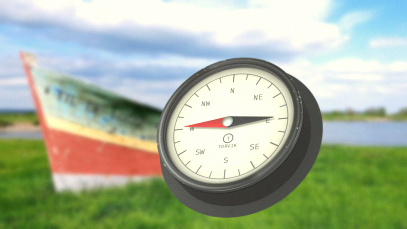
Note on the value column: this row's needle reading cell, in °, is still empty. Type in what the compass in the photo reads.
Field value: 270 °
